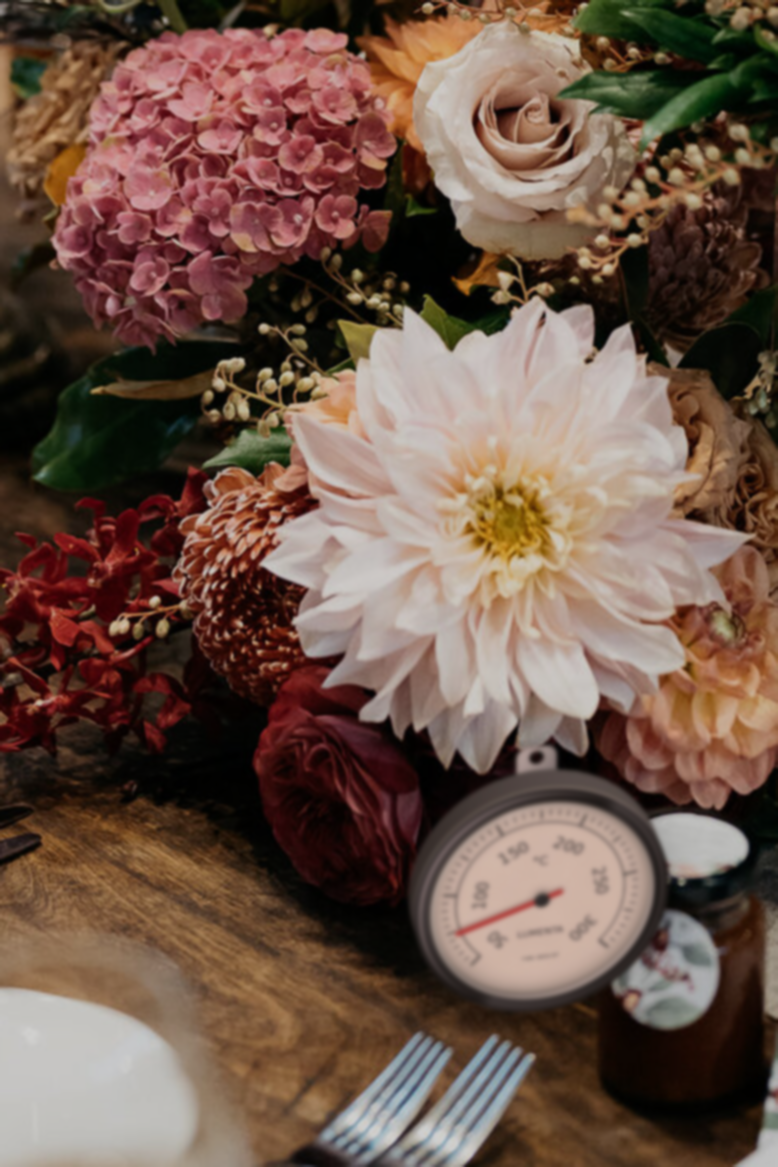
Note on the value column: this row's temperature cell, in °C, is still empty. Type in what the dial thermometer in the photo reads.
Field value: 75 °C
